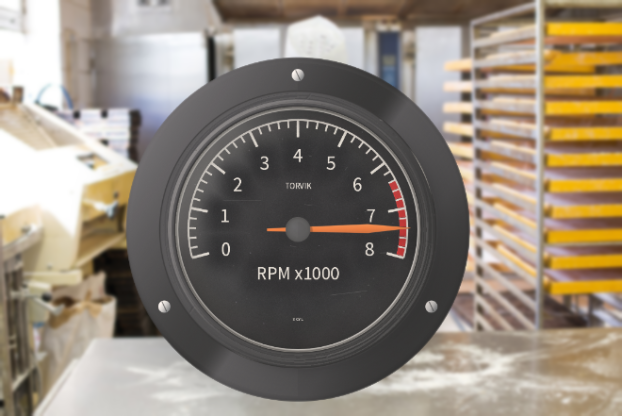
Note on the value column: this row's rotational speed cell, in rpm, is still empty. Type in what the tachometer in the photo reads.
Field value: 7400 rpm
